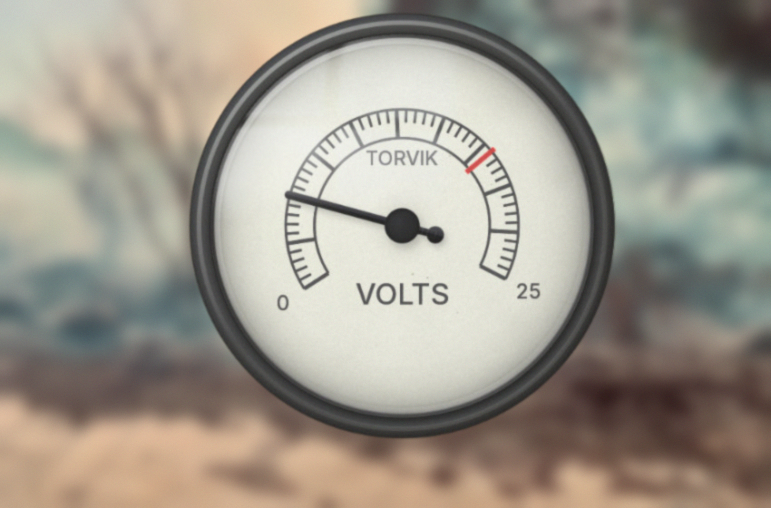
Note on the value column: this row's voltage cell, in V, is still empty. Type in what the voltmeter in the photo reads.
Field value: 5 V
